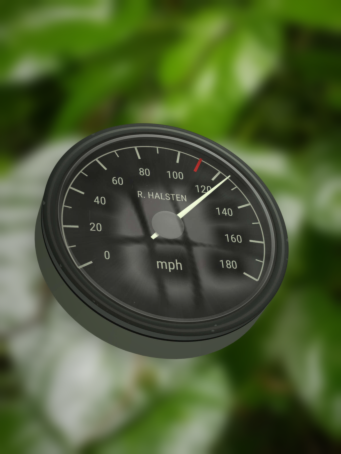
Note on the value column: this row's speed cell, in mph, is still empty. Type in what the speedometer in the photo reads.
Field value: 125 mph
